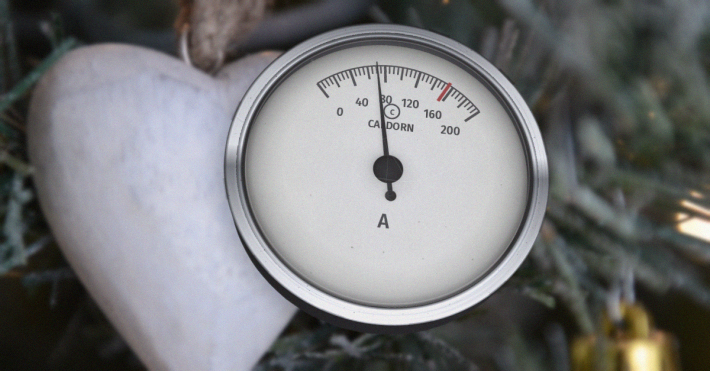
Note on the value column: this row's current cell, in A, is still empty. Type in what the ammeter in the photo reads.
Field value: 70 A
